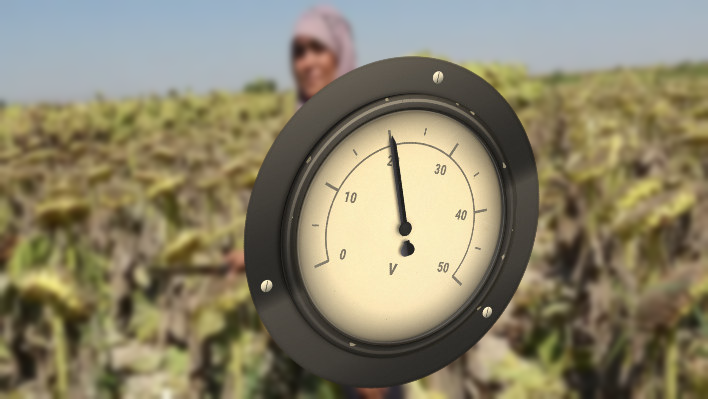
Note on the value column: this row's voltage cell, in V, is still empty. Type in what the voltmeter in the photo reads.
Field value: 20 V
